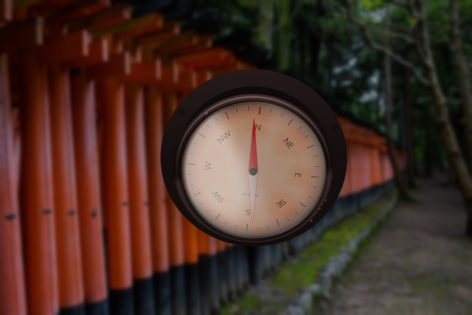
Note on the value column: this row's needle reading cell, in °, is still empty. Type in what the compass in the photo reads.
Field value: 355 °
